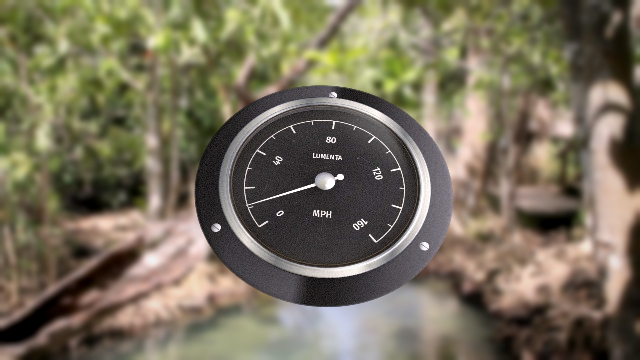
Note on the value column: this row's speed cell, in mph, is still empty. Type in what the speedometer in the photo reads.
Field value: 10 mph
